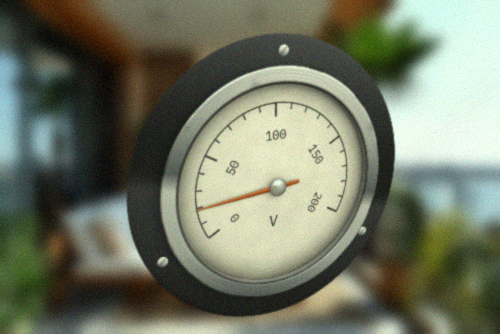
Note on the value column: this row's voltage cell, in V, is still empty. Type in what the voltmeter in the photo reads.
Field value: 20 V
